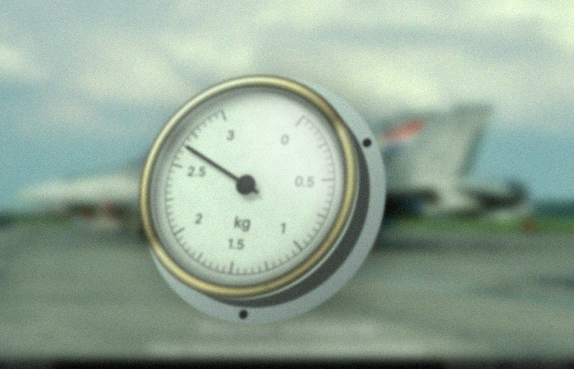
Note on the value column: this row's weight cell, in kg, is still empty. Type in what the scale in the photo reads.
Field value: 2.65 kg
